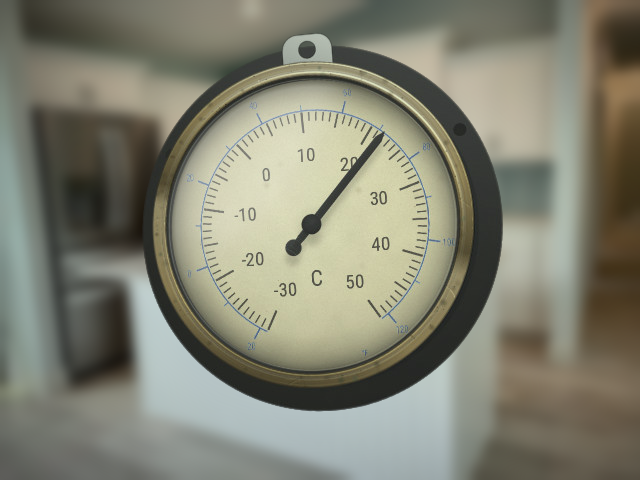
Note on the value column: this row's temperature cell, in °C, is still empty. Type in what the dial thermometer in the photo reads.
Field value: 22 °C
